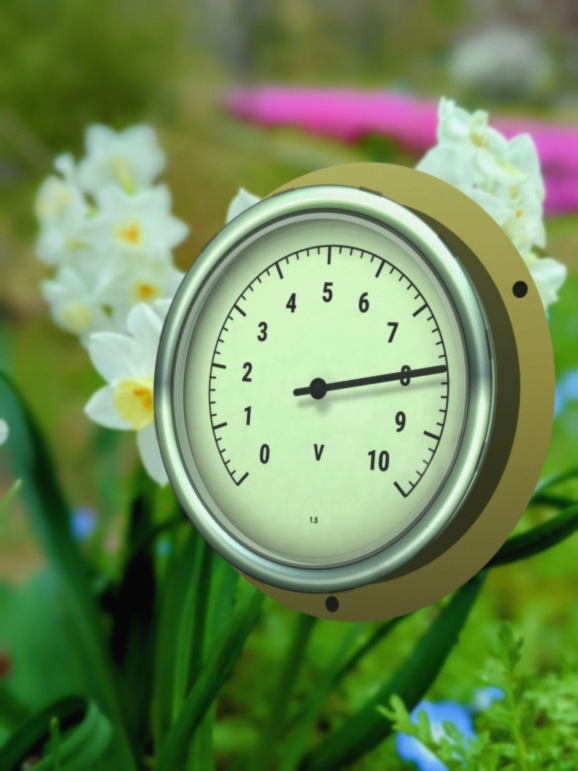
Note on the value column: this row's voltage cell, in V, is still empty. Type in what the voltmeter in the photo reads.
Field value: 8 V
